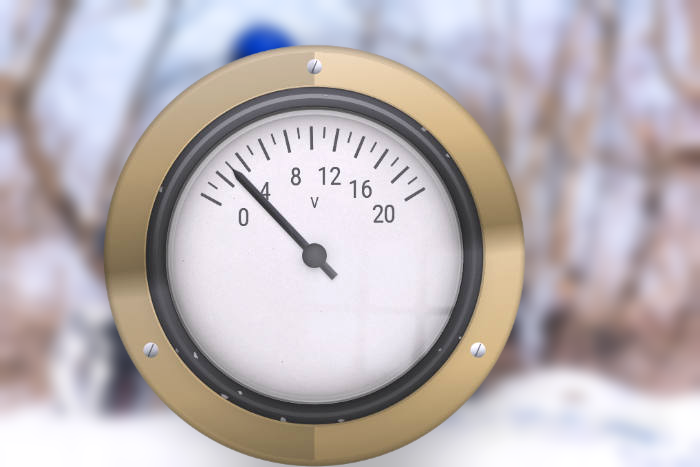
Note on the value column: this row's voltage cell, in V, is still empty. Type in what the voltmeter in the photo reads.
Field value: 3 V
